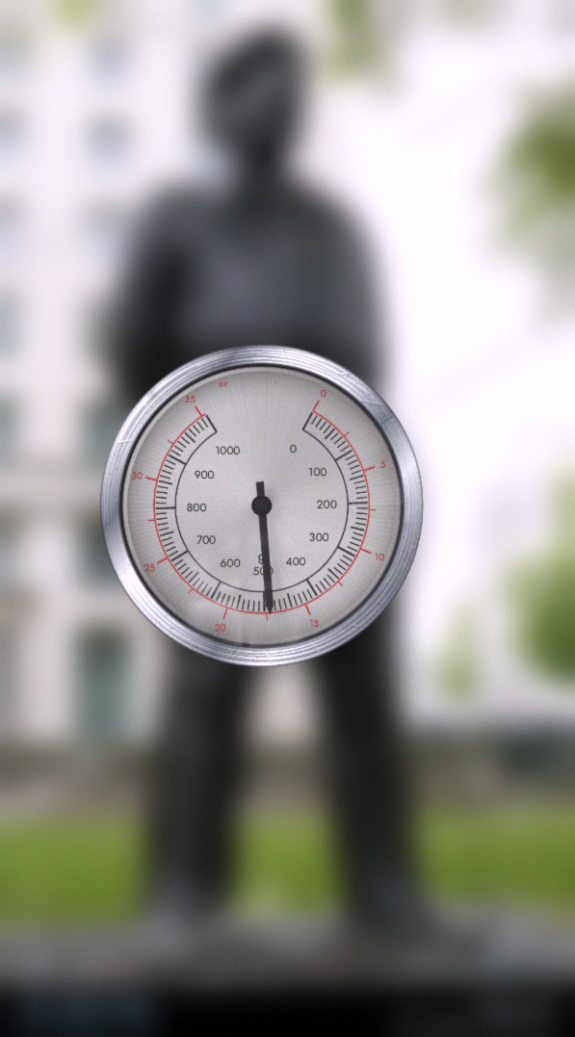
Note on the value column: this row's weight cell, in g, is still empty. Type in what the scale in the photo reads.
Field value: 490 g
